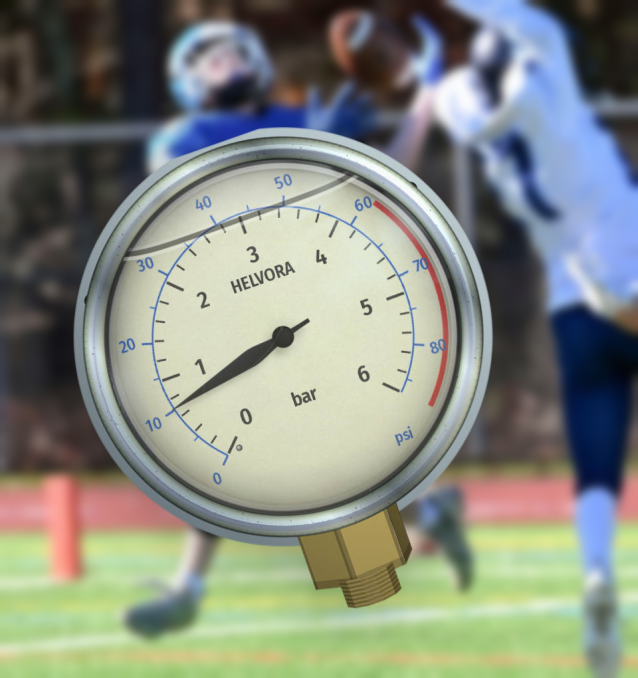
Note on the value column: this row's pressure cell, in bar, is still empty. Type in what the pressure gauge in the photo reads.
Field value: 0.7 bar
